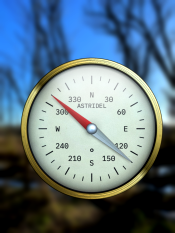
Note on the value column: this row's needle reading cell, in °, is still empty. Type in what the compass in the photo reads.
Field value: 310 °
